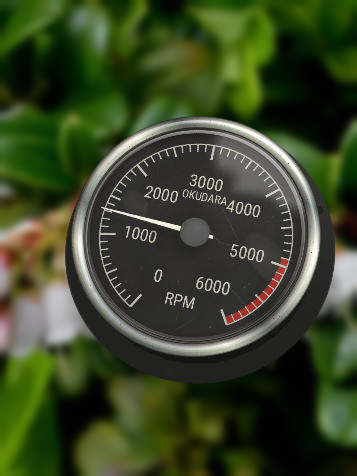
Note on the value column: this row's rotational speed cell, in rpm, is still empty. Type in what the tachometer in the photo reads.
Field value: 1300 rpm
